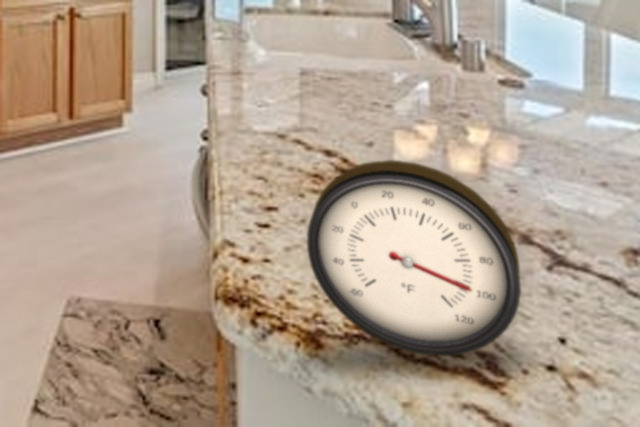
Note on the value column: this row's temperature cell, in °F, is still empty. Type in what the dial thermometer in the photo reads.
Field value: 100 °F
